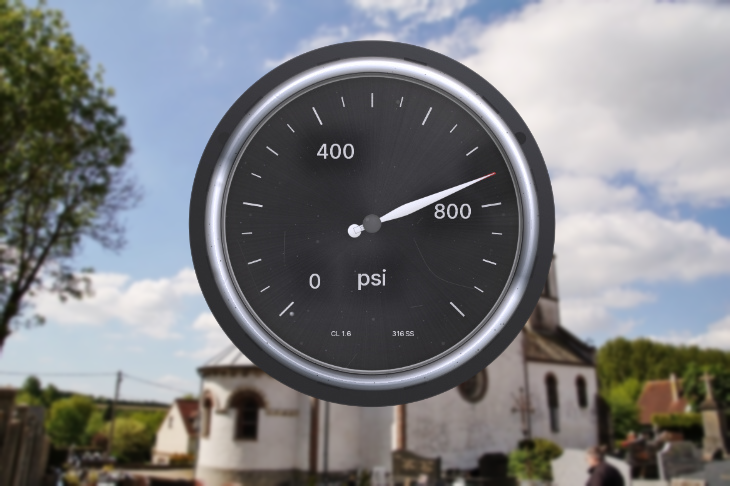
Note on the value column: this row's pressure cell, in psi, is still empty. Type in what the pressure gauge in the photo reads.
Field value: 750 psi
